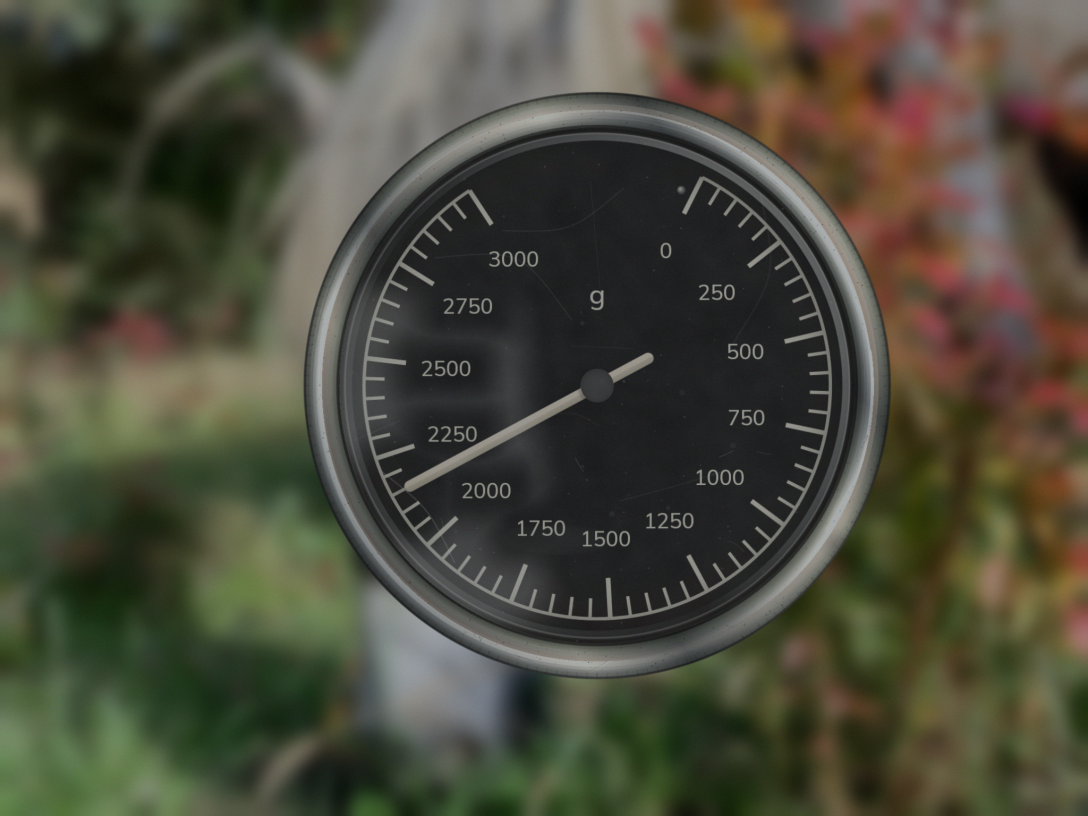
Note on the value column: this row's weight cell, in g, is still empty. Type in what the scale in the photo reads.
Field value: 2150 g
